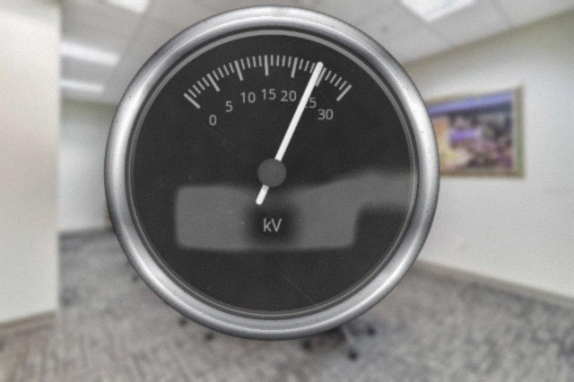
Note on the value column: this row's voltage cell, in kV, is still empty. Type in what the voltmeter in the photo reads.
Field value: 24 kV
